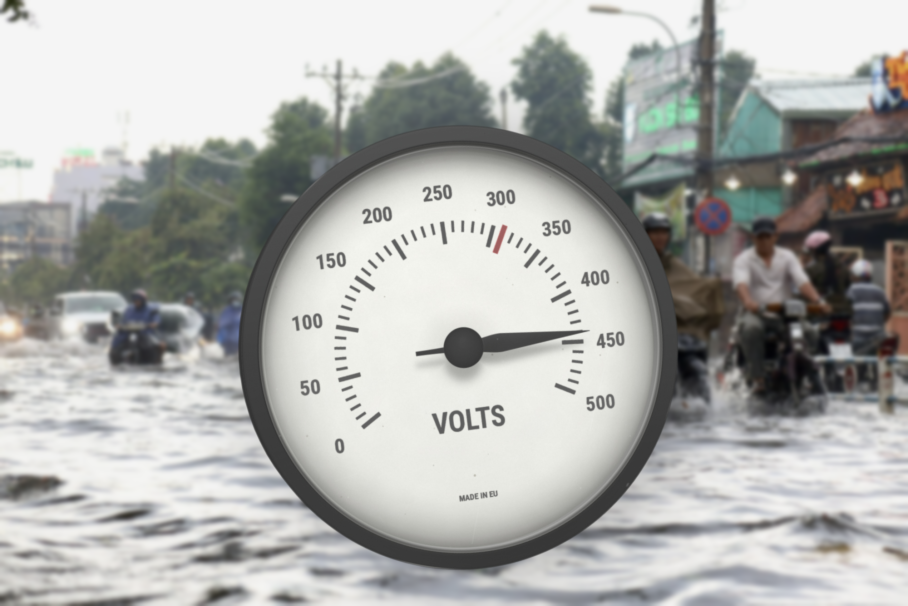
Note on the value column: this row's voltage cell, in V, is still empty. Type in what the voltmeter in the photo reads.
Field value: 440 V
